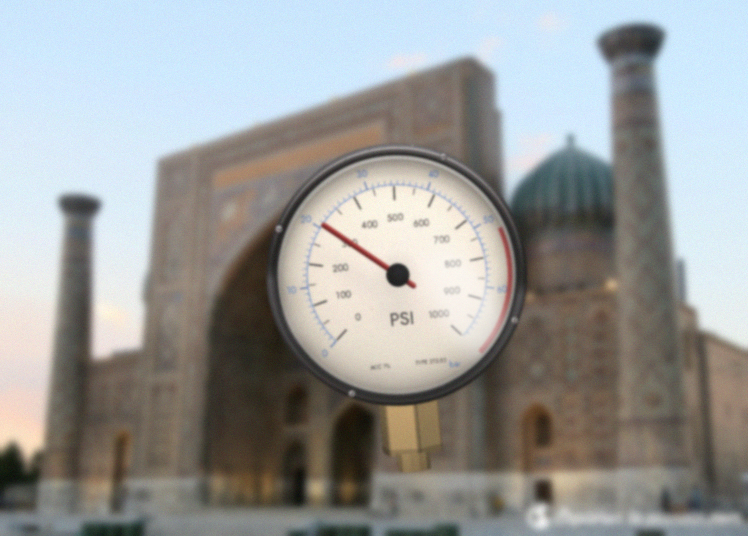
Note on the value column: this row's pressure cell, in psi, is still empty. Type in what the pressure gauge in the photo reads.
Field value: 300 psi
